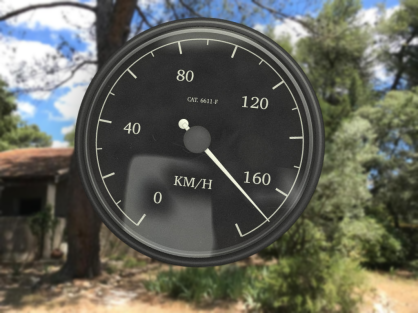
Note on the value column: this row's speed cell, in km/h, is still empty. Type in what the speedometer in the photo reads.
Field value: 170 km/h
